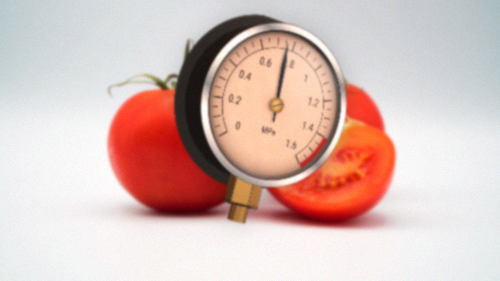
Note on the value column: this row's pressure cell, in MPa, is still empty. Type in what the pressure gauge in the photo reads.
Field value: 0.75 MPa
